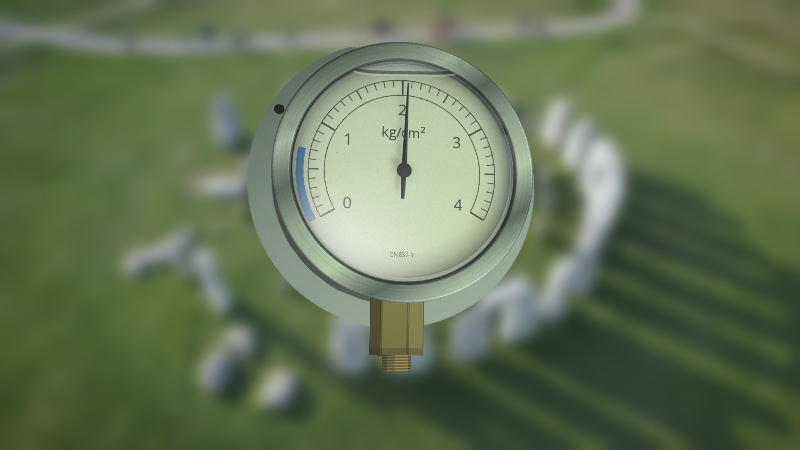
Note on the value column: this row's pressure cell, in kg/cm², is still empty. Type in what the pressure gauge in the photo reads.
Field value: 2.05 kg/cm²
